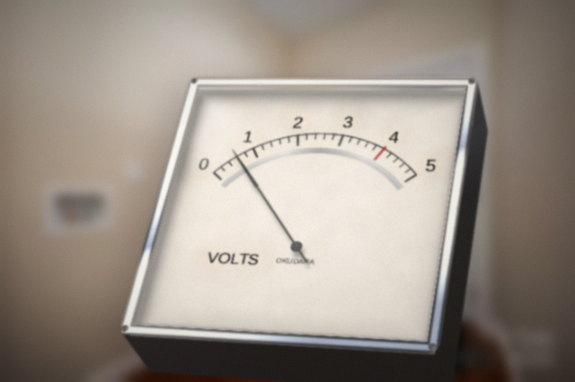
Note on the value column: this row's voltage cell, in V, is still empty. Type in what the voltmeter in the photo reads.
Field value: 0.6 V
